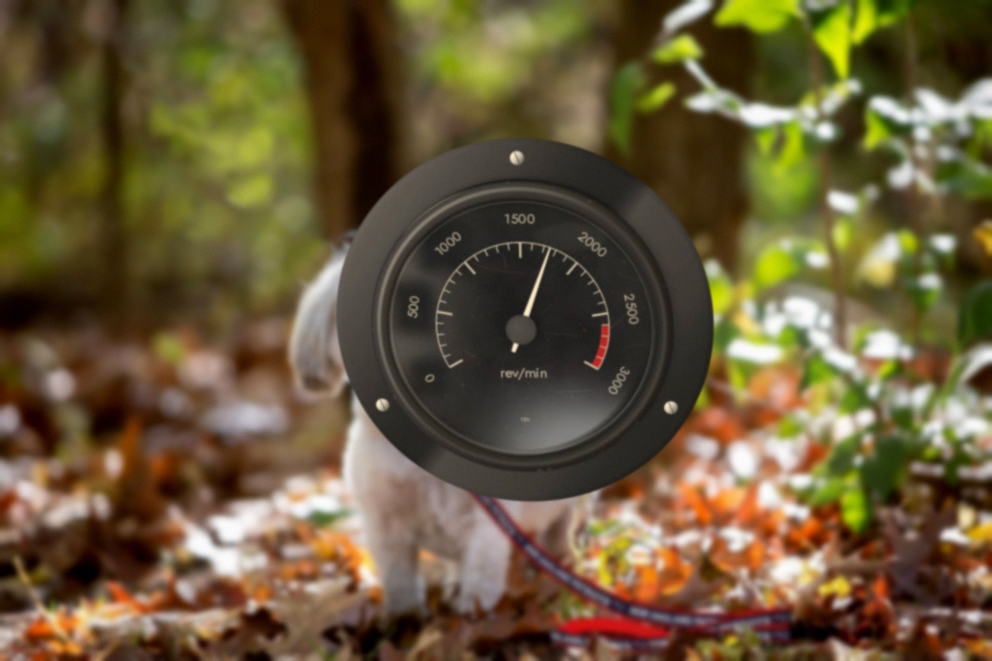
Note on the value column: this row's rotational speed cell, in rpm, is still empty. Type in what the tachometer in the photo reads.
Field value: 1750 rpm
